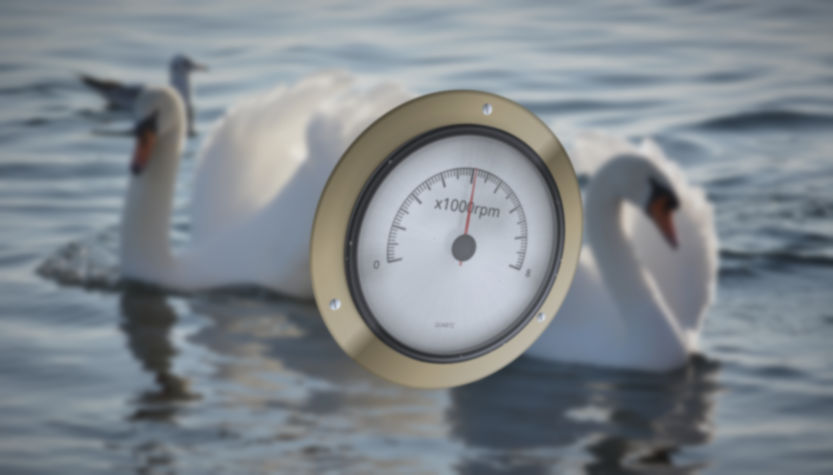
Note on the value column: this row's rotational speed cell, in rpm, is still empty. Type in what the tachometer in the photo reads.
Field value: 4000 rpm
